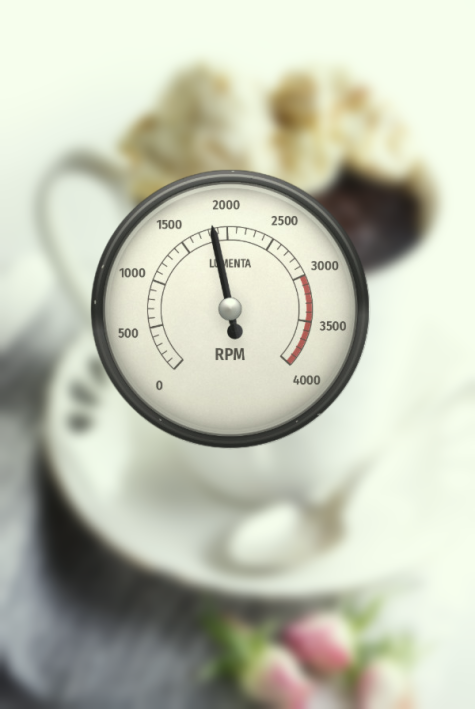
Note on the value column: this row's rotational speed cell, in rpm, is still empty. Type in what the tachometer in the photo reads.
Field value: 1850 rpm
